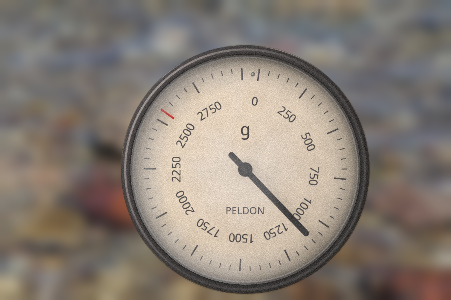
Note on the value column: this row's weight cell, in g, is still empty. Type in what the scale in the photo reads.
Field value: 1100 g
